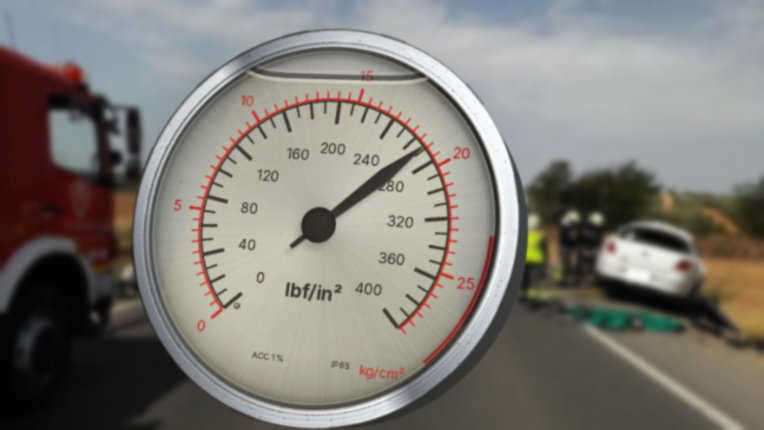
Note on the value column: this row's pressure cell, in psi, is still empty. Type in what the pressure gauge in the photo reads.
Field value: 270 psi
